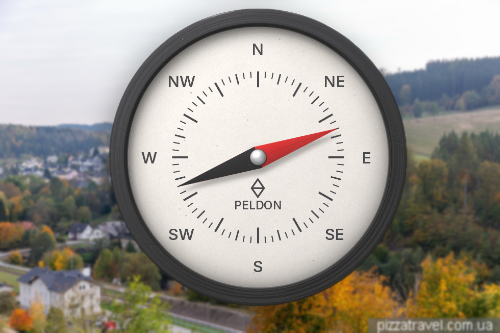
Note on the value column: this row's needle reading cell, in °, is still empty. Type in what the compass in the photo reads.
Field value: 70 °
